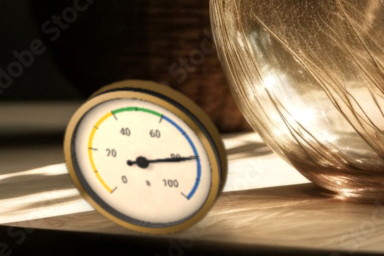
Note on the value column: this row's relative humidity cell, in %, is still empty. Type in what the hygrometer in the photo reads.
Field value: 80 %
